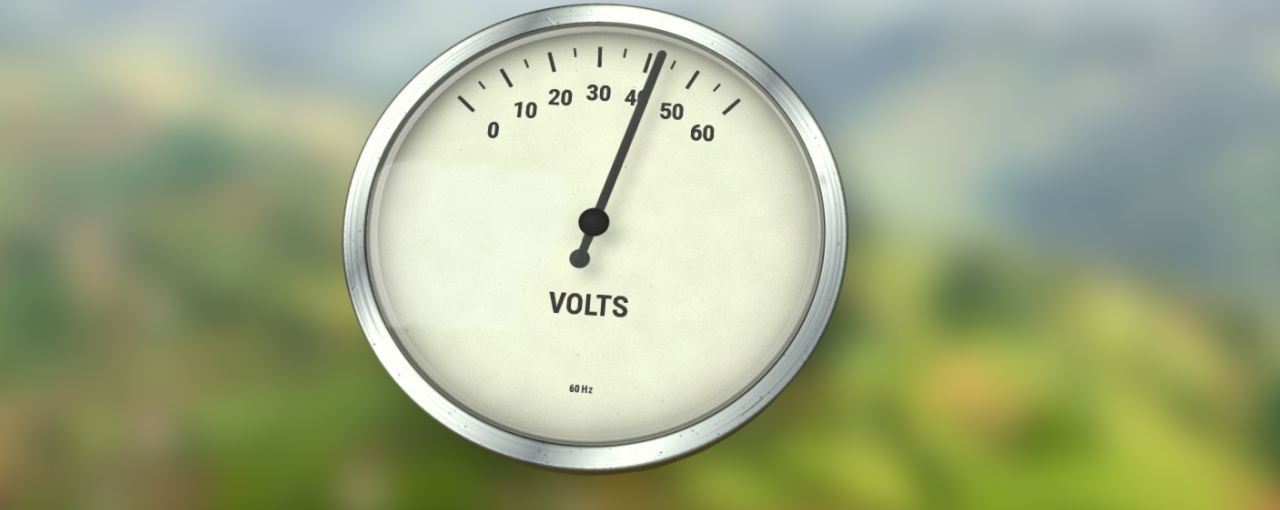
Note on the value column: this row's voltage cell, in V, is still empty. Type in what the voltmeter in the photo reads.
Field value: 42.5 V
